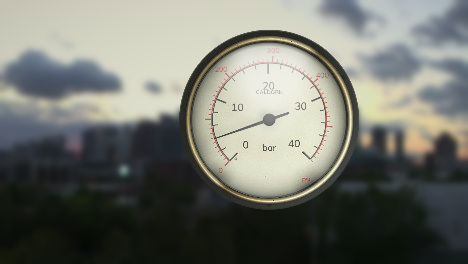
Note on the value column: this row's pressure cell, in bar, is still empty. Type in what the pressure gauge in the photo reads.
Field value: 4 bar
